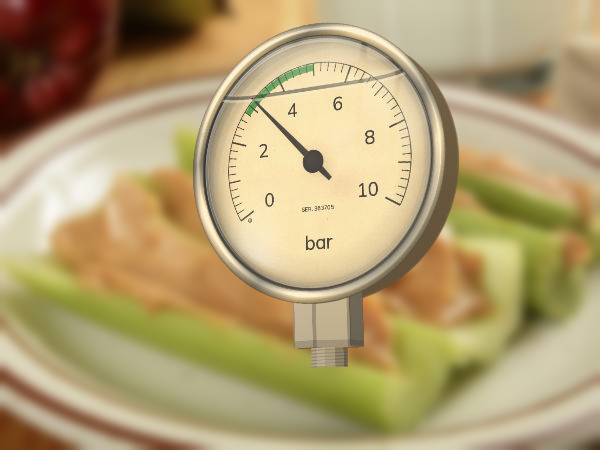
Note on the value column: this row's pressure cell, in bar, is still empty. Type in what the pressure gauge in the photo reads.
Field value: 3.2 bar
